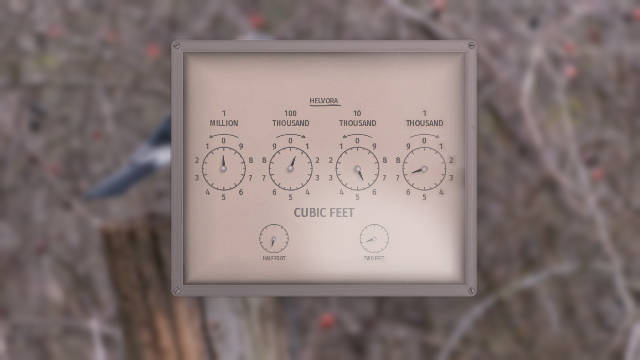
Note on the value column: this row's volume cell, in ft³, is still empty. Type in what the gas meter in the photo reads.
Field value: 5700 ft³
